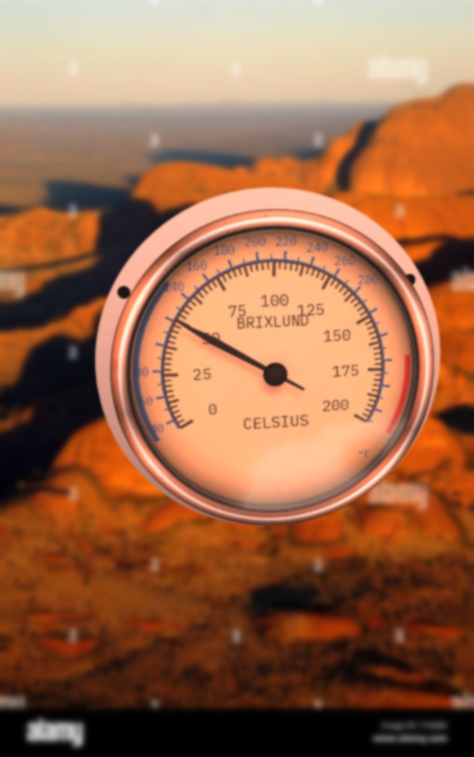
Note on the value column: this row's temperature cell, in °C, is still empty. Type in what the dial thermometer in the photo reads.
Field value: 50 °C
